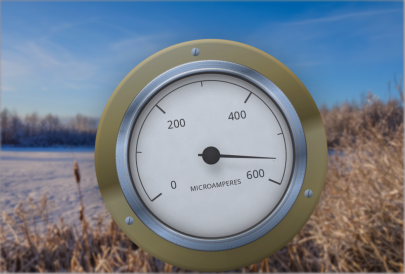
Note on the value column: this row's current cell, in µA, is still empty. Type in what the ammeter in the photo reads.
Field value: 550 µA
